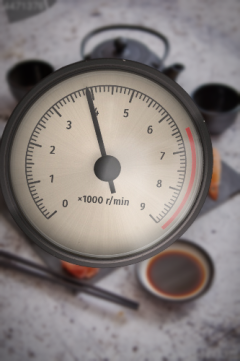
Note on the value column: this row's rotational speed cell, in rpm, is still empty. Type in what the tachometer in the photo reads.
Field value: 3900 rpm
